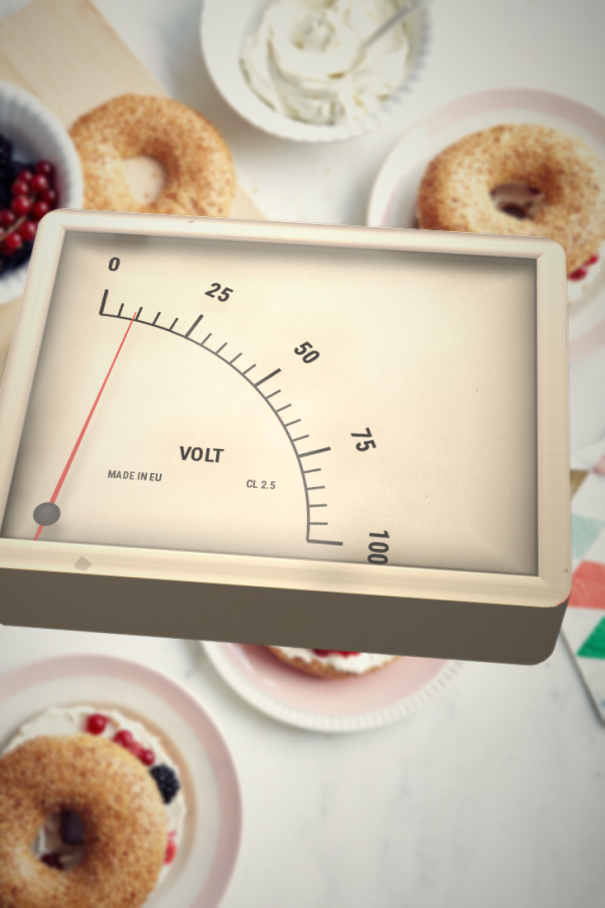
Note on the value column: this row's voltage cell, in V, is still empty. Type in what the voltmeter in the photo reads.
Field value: 10 V
